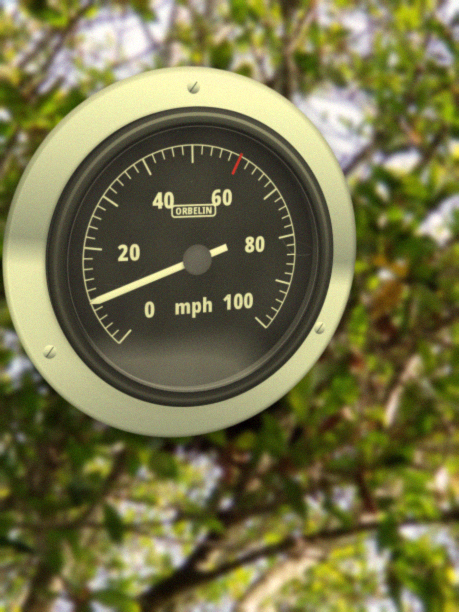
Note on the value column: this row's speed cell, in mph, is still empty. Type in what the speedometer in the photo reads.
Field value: 10 mph
